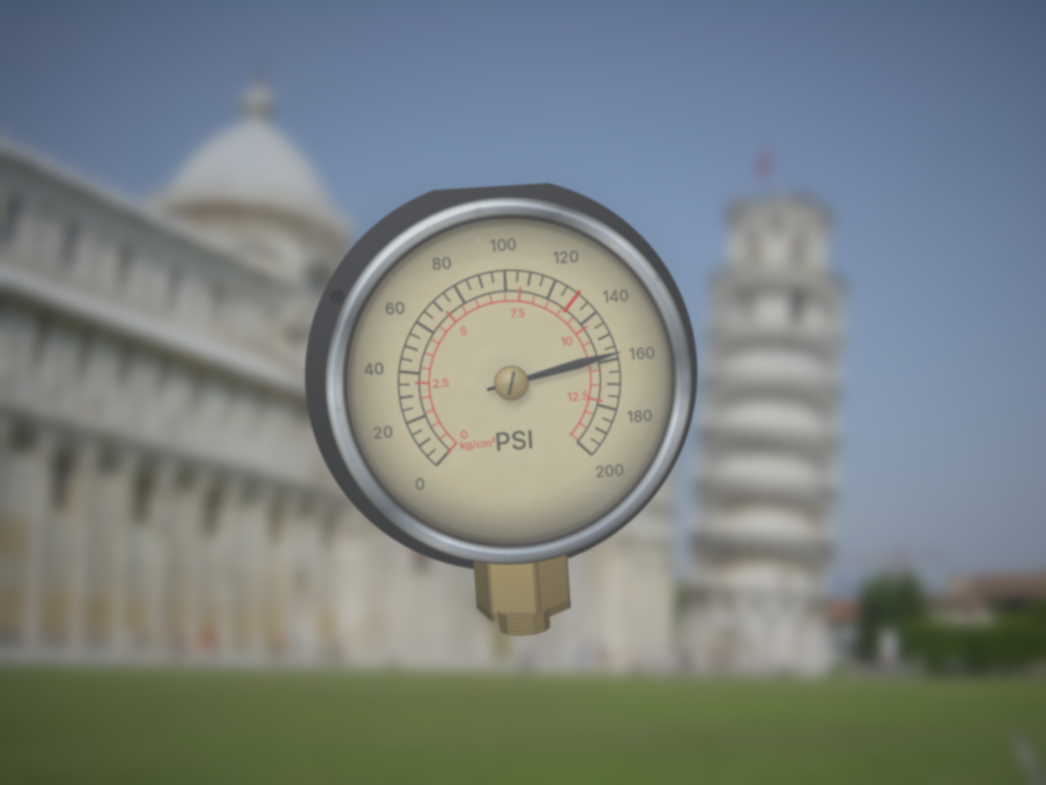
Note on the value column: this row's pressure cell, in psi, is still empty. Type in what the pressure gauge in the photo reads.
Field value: 157.5 psi
